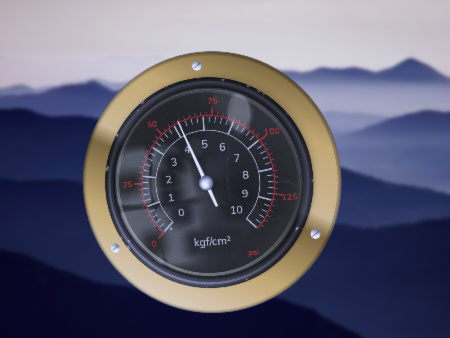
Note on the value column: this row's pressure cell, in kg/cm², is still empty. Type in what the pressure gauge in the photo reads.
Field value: 4.2 kg/cm²
